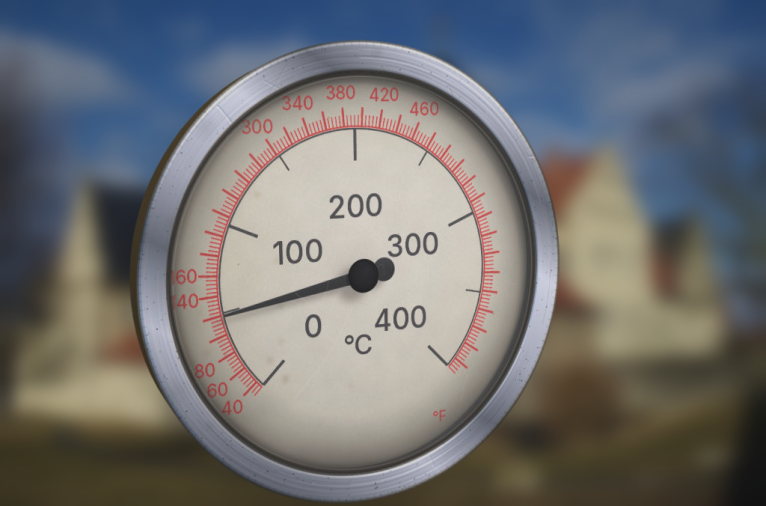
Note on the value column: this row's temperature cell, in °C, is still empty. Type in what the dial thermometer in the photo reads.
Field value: 50 °C
